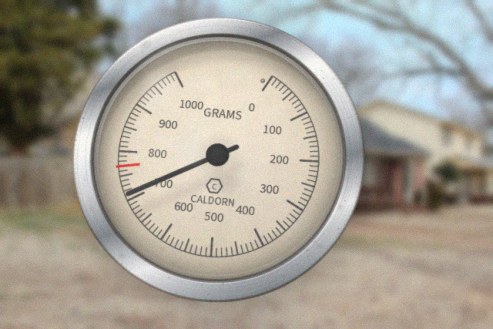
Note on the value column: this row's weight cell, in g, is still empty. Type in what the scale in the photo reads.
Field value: 710 g
